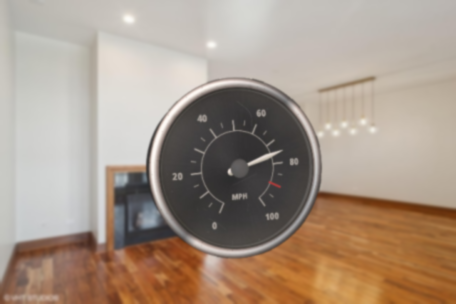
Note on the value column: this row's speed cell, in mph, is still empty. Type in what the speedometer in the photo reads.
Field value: 75 mph
